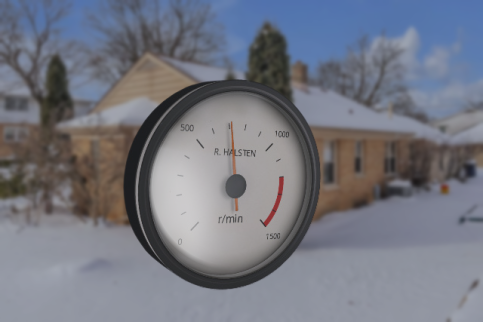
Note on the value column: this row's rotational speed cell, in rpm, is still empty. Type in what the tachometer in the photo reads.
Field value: 700 rpm
